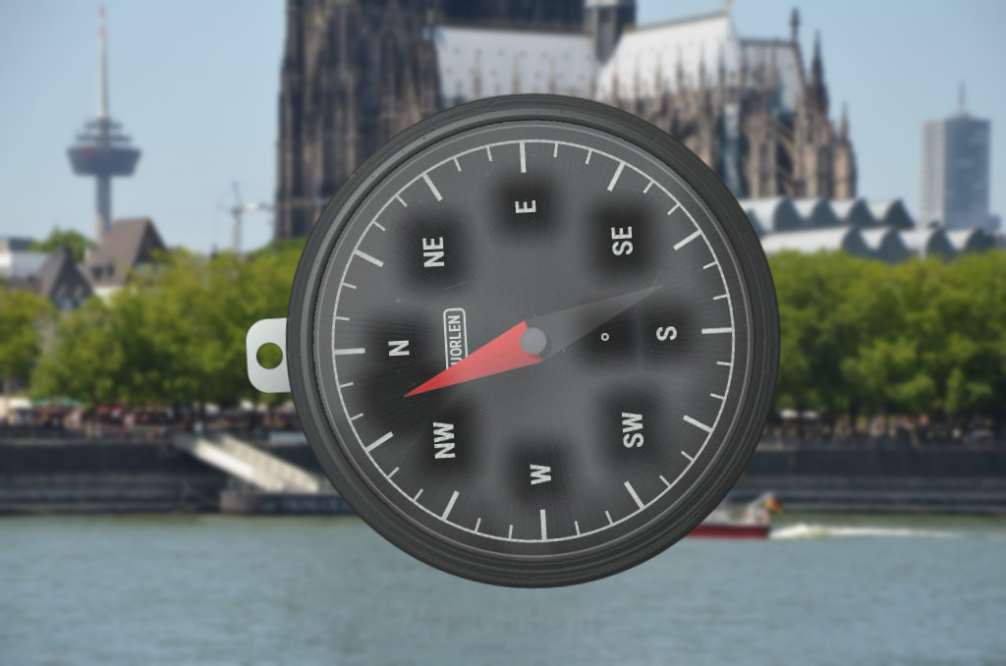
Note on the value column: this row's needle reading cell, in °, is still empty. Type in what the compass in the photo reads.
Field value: 340 °
